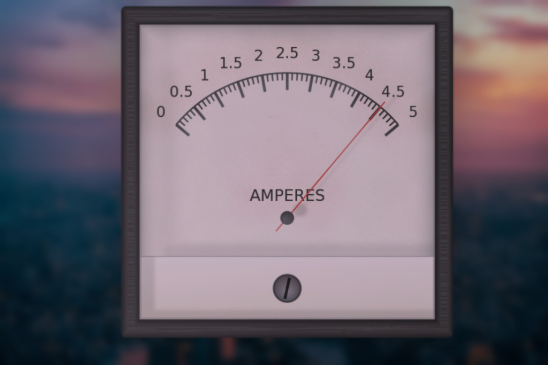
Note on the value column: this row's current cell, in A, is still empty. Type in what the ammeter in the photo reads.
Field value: 4.5 A
